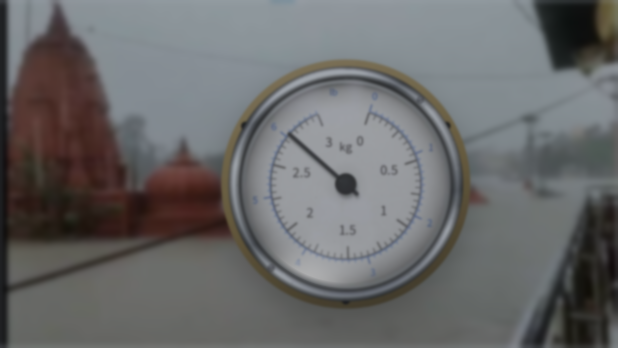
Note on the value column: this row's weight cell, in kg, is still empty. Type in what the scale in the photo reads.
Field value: 2.75 kg
